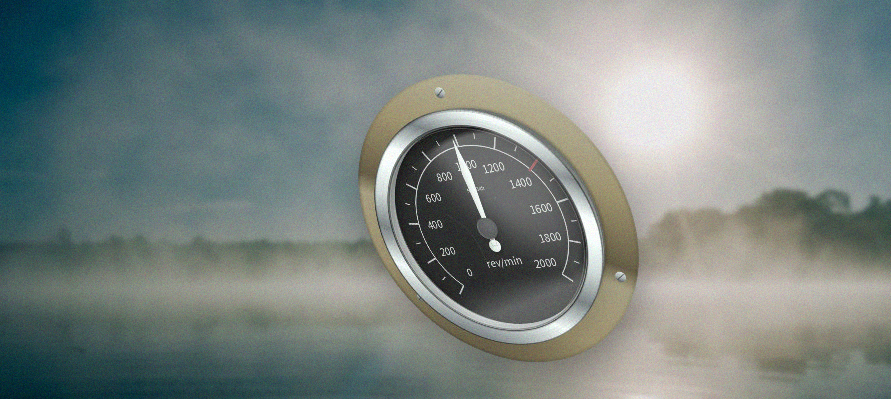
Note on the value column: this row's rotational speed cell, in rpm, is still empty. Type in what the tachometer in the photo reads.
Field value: 1000 rpm
